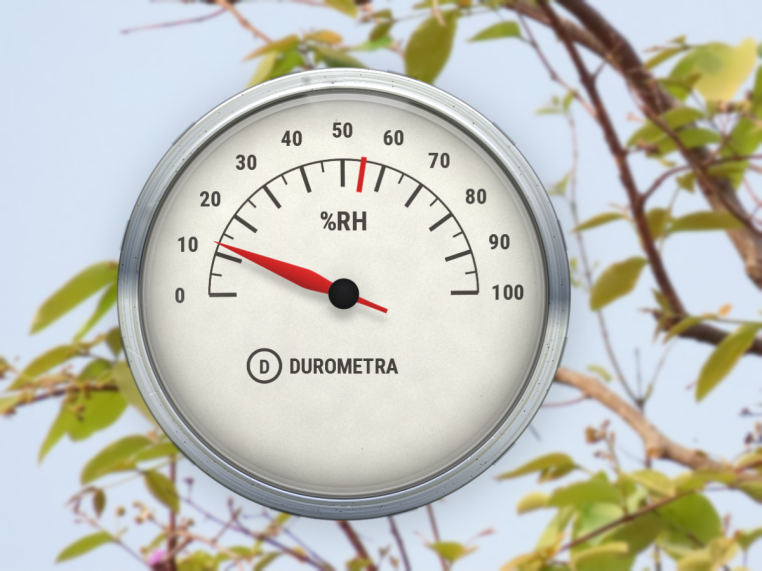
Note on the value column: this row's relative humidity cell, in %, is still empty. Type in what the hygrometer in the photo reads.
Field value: 12.5 %
